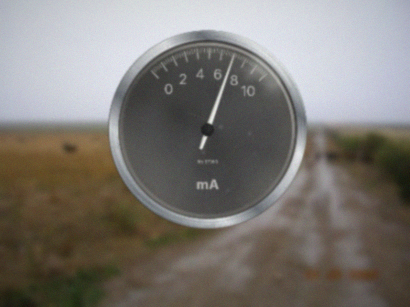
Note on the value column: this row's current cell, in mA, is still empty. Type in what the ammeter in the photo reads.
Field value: 7 mA
